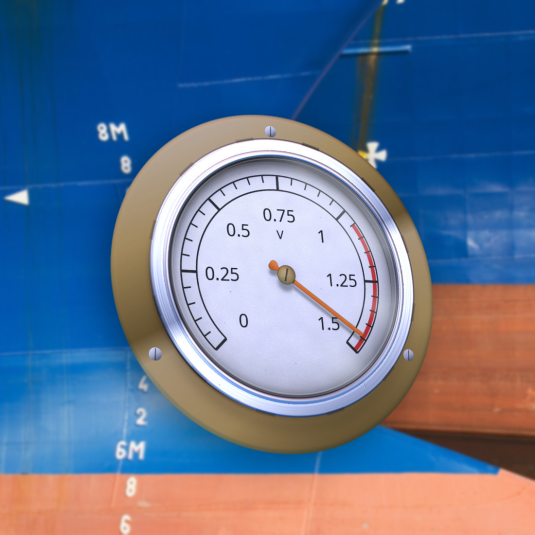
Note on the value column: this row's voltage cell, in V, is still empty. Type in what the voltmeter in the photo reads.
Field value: 1.45 V
